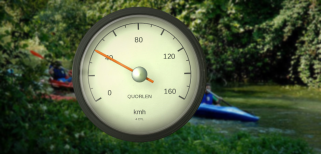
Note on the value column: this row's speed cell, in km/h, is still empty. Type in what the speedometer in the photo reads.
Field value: 40 km/h
